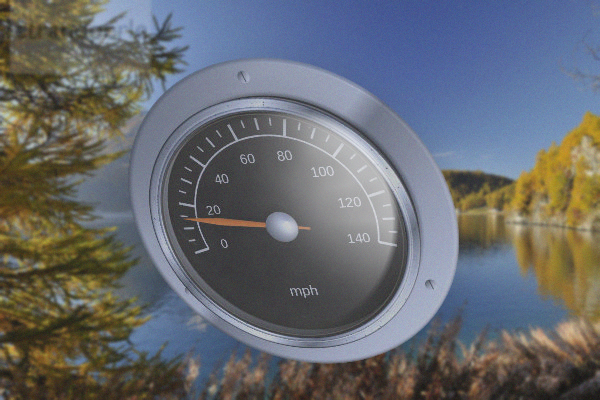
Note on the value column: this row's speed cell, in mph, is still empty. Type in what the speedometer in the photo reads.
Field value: 15 mph
